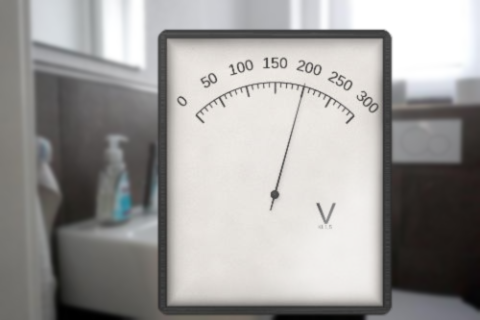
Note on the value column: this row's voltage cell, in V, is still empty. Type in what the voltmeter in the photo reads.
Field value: 200 V
